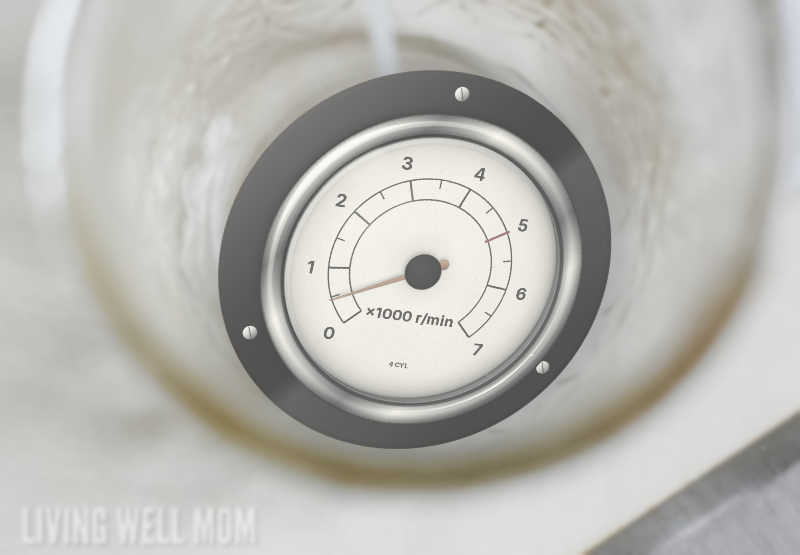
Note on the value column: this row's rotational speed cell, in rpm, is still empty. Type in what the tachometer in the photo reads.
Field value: 500 rpm
